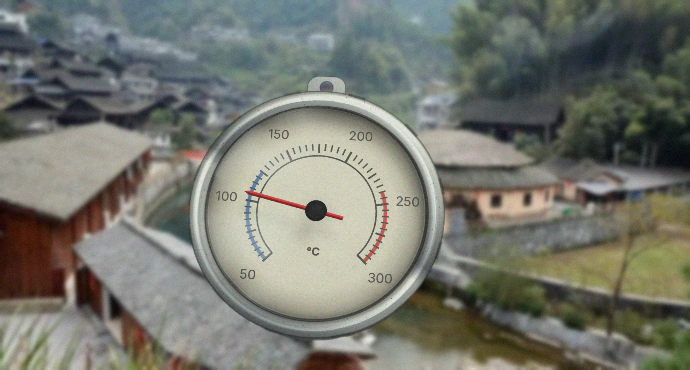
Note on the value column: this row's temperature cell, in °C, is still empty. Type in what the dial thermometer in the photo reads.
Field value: 105 °C
